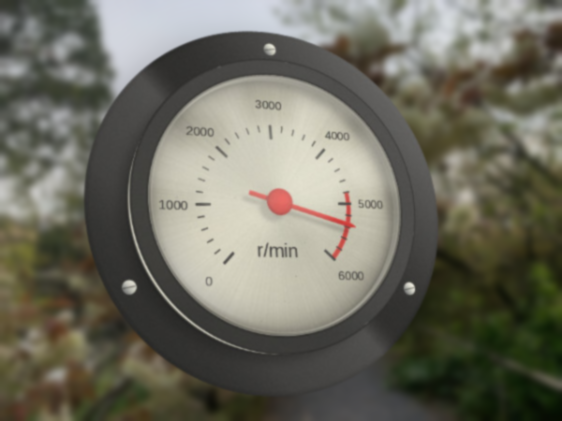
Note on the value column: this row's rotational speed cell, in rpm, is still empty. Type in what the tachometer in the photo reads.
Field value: 5400 rpm
